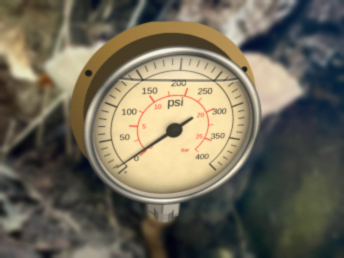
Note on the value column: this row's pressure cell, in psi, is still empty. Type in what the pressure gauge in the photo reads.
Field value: 10 psi
